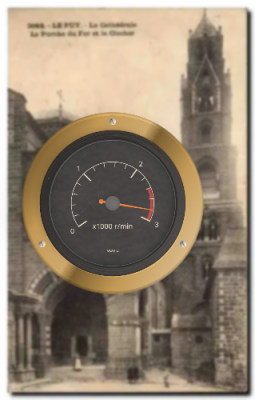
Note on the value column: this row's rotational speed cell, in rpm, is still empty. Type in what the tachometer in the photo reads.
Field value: 2800 rpm
